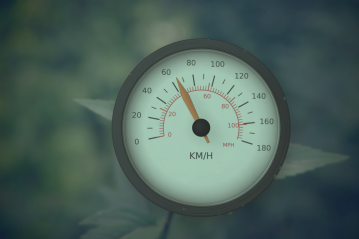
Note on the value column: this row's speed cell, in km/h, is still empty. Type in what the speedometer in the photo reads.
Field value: 65 km/h
